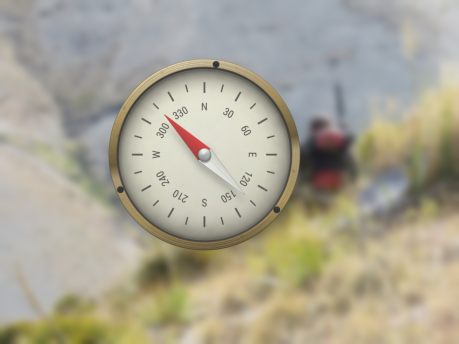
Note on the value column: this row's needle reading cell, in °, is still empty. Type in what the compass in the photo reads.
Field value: 315 °
